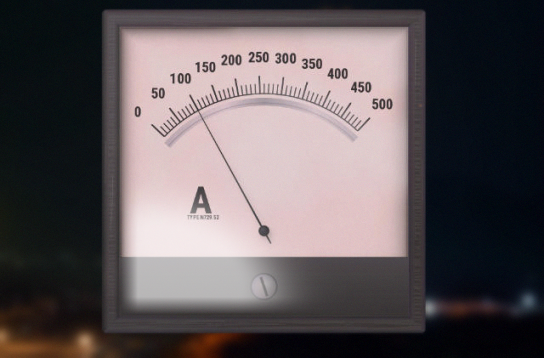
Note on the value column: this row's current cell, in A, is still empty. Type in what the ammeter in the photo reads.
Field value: 100 A
